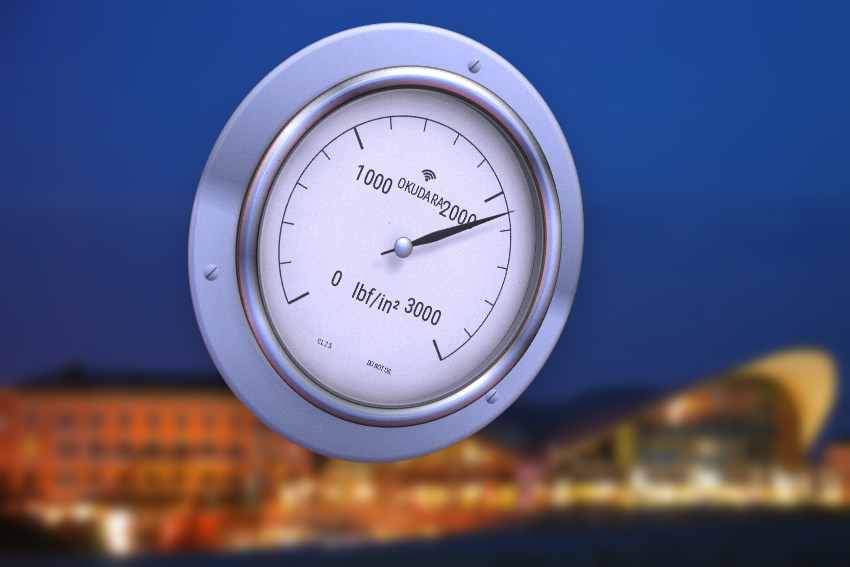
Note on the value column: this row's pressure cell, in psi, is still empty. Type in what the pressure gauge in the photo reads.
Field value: 2100 psi
